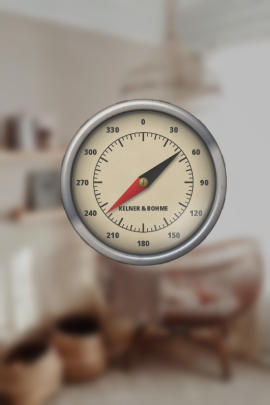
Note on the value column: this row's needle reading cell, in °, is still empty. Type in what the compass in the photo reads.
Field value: 230 °
